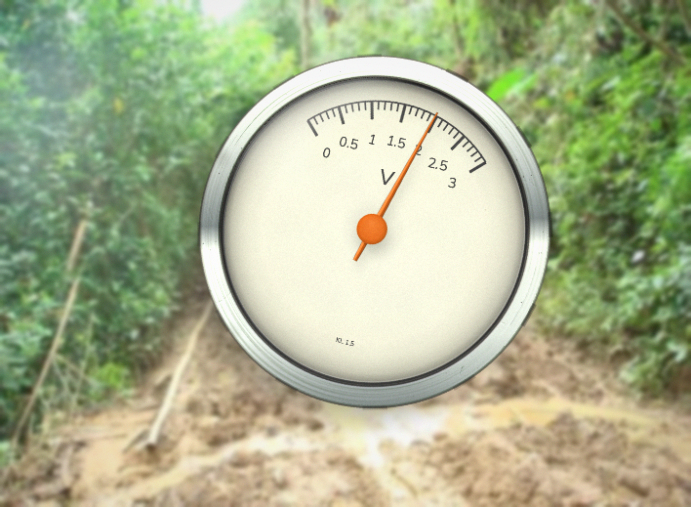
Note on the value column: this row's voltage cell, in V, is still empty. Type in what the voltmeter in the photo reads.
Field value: 2 V
